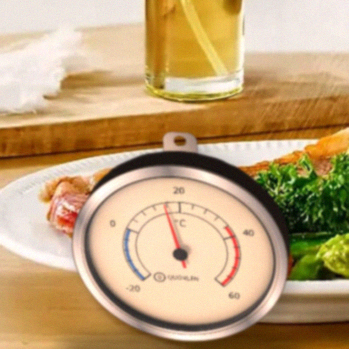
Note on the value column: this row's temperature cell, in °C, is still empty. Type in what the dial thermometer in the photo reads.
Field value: 16 °C
